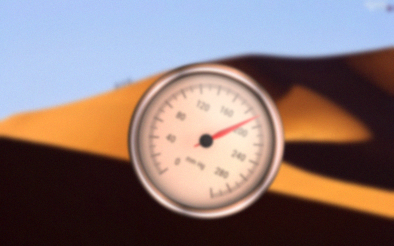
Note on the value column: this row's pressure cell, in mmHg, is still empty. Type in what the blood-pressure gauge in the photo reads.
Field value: 190 mmHg
